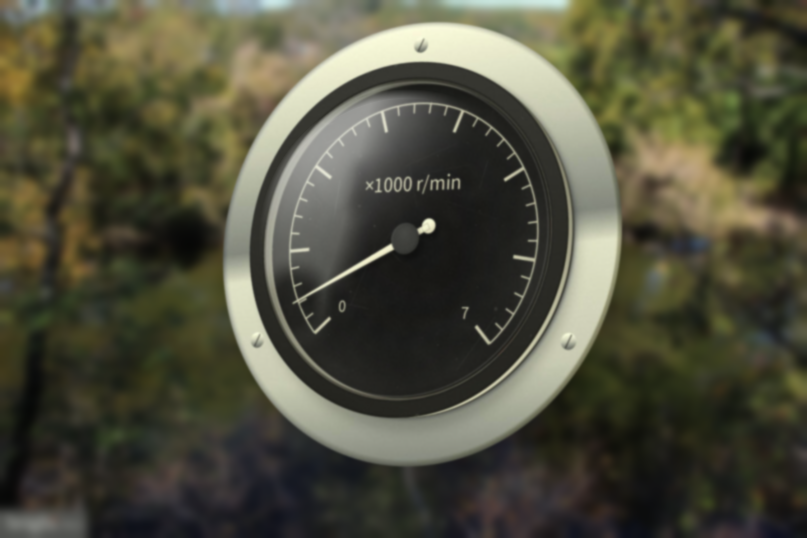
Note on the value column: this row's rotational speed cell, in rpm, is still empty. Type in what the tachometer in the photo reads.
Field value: 400 rpm
